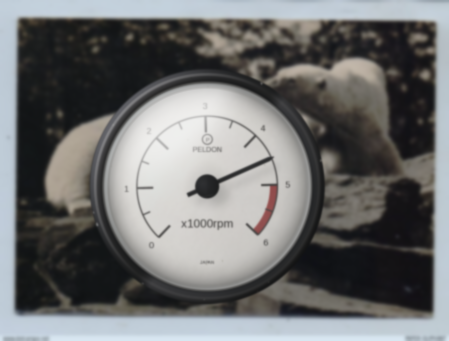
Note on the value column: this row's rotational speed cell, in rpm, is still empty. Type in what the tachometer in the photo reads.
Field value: 4500 rpm
